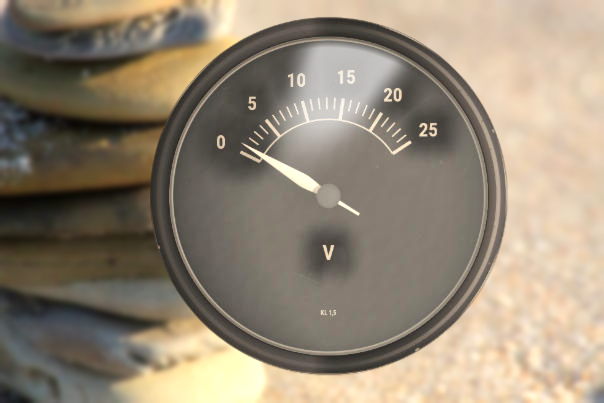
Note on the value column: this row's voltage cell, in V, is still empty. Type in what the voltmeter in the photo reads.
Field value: 1 V
